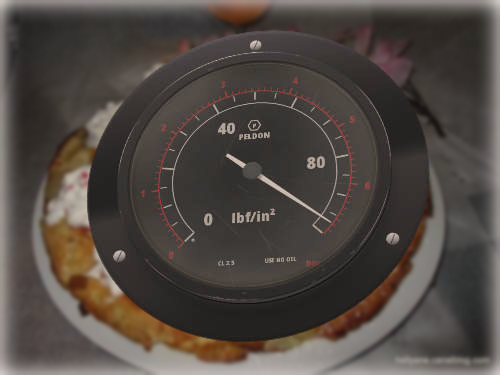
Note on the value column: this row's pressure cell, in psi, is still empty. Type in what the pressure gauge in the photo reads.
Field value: 97.5 psi
